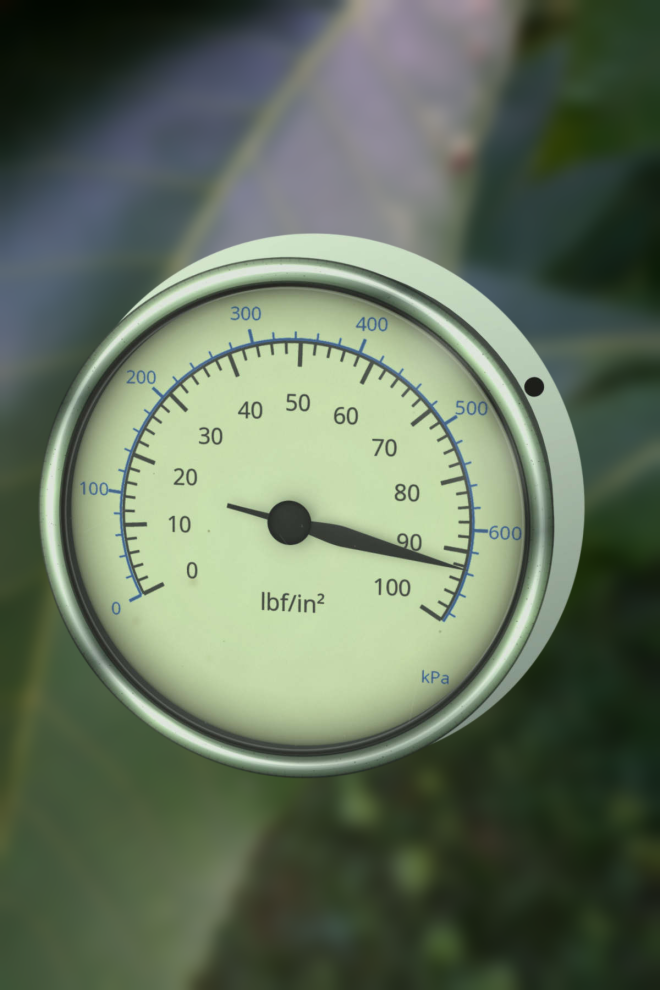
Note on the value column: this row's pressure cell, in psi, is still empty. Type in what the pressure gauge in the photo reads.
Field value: 92 psi
